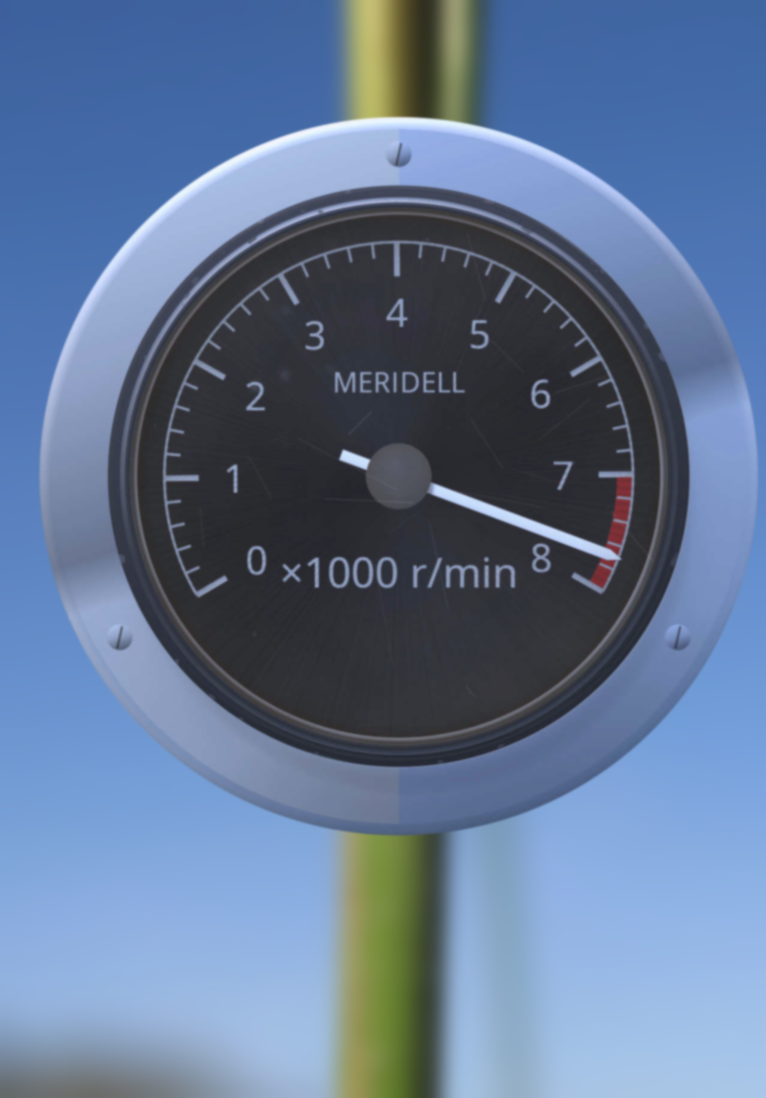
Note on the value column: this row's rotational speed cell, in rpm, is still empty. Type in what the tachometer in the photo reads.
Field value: 7700 rpm
